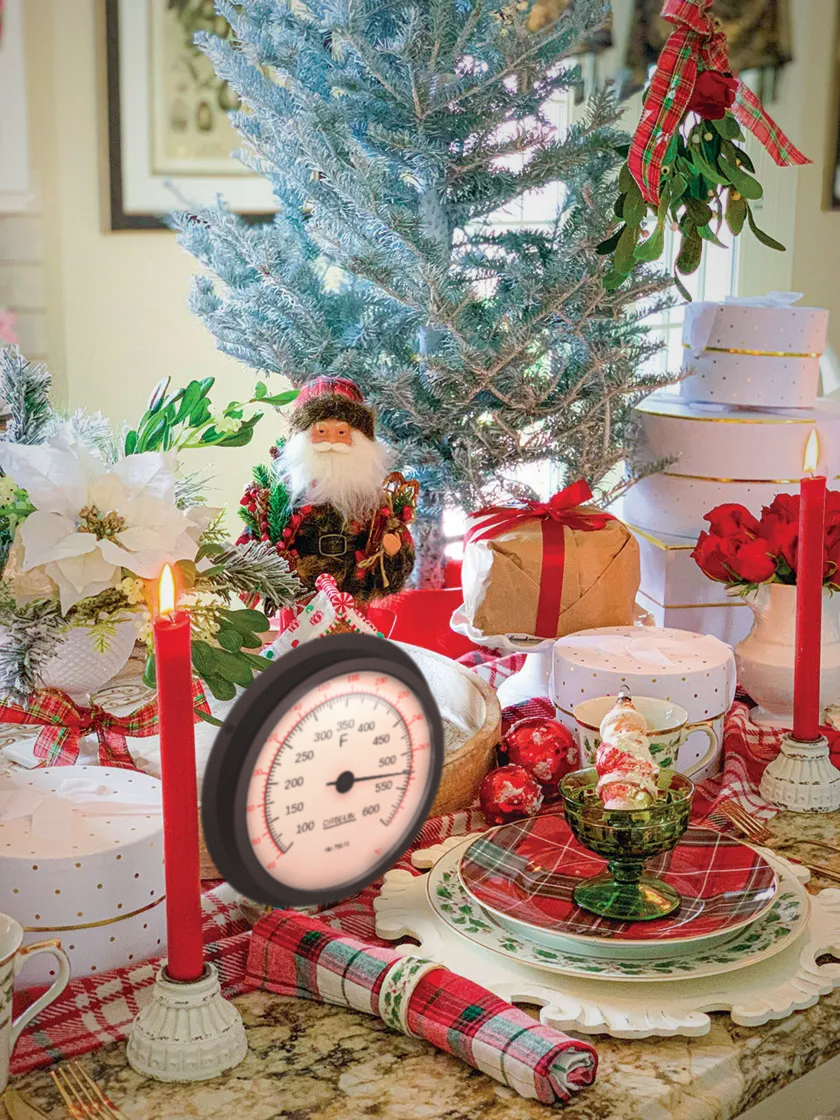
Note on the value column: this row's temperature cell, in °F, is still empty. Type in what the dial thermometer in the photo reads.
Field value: 525 °F
